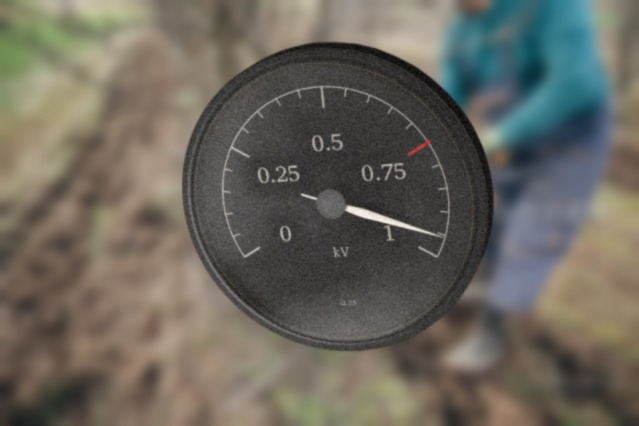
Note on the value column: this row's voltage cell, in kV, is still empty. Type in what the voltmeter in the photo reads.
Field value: 0.95 kV
